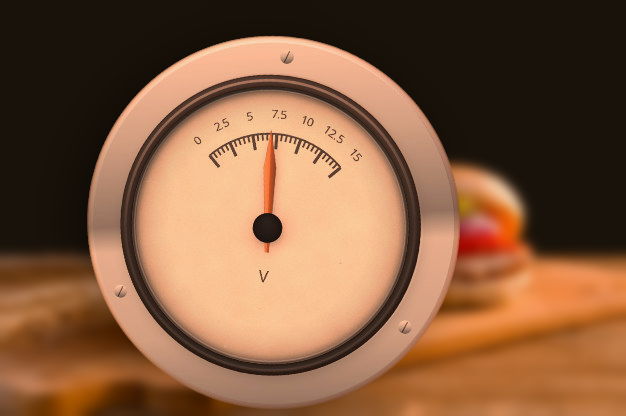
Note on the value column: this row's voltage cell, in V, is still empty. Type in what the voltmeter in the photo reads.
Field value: 7 V
